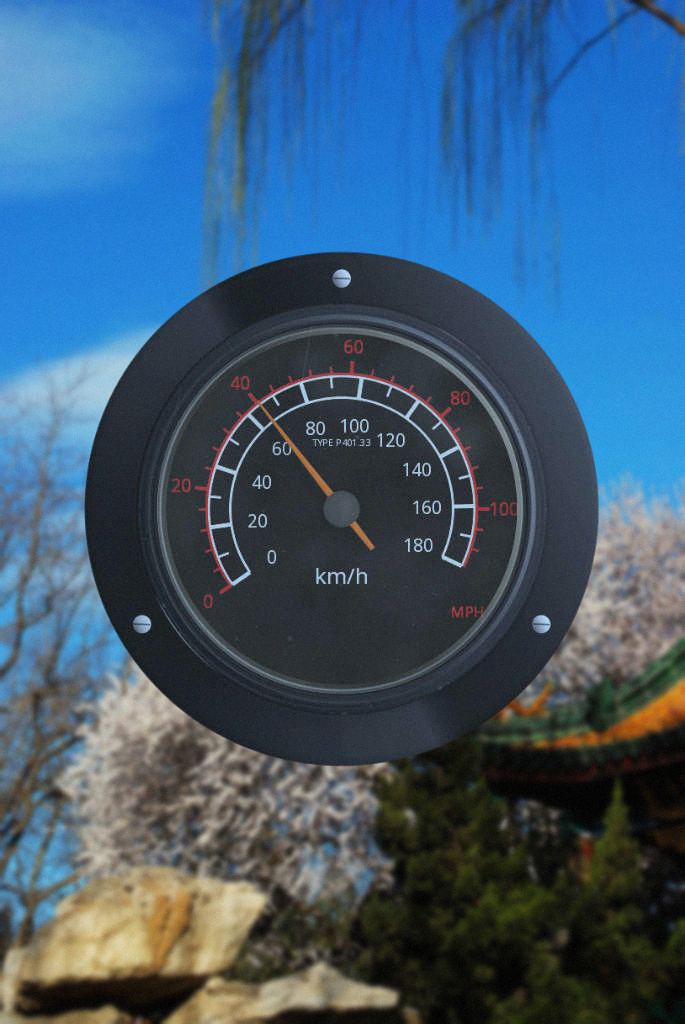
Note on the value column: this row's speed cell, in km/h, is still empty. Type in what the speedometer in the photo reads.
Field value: 65 km/h
